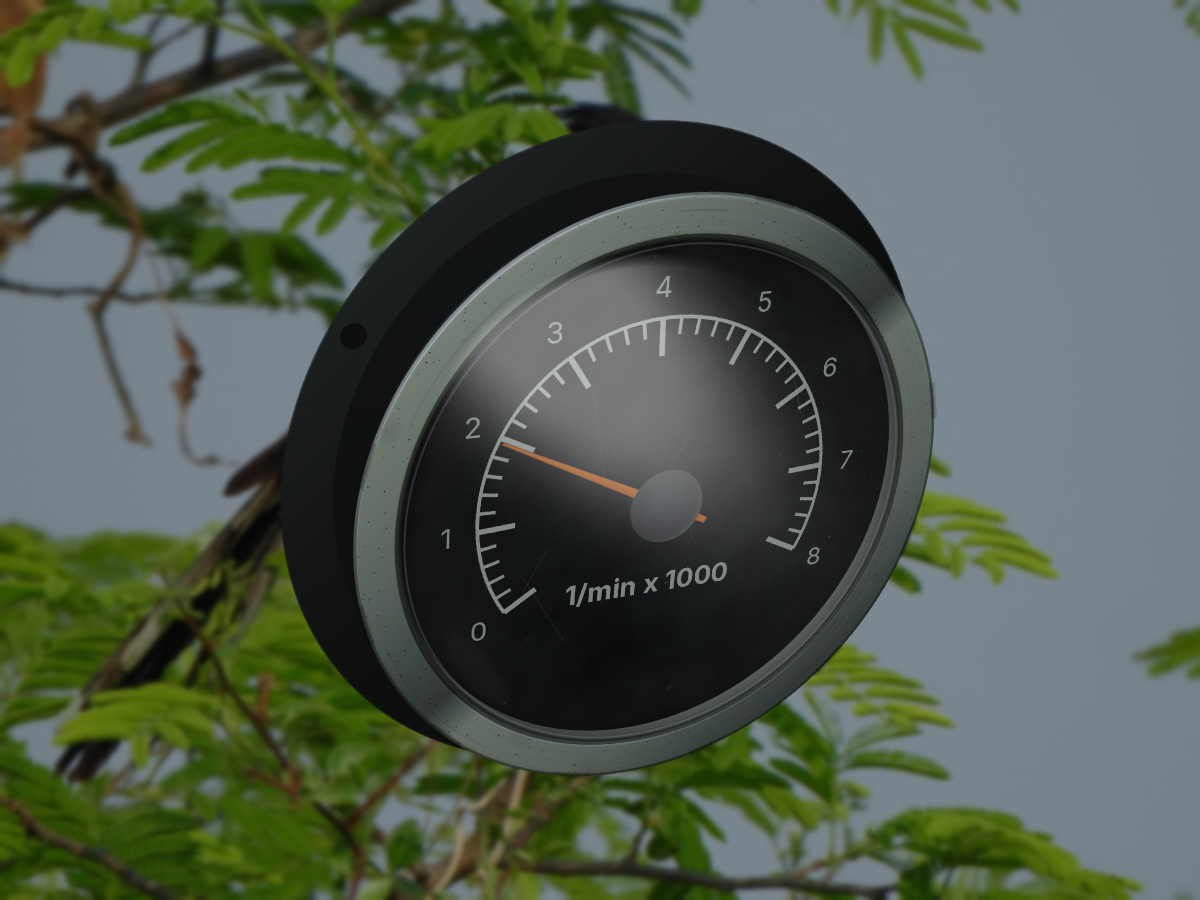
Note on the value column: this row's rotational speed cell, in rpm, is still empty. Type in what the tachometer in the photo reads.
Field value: 2000 rpm
